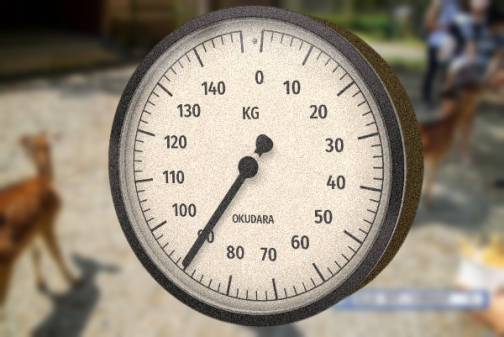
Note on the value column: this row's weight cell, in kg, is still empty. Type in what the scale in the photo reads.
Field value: 90 kg
